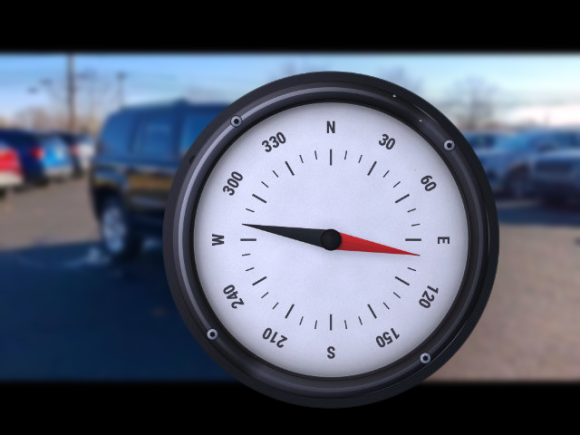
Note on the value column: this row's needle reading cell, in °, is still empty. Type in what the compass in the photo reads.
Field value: 100 °
